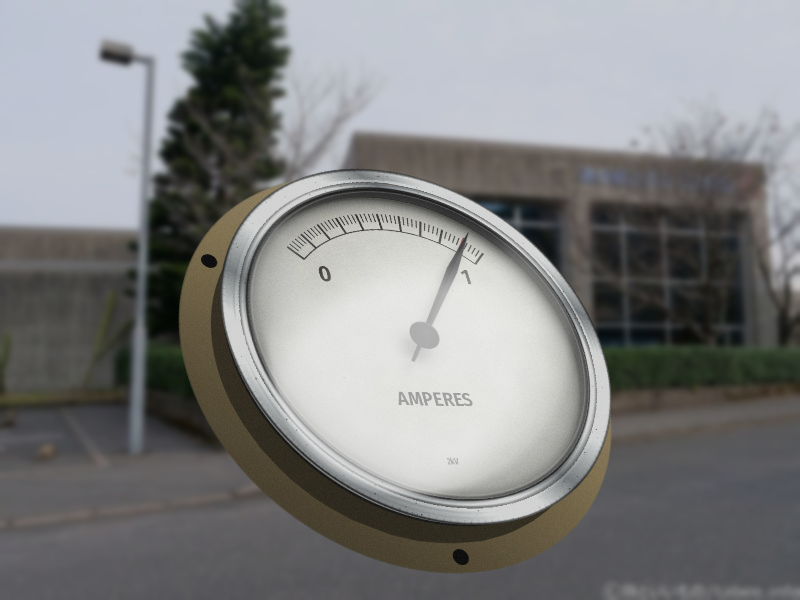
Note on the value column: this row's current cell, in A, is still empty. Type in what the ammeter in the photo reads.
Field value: 0.9 A
